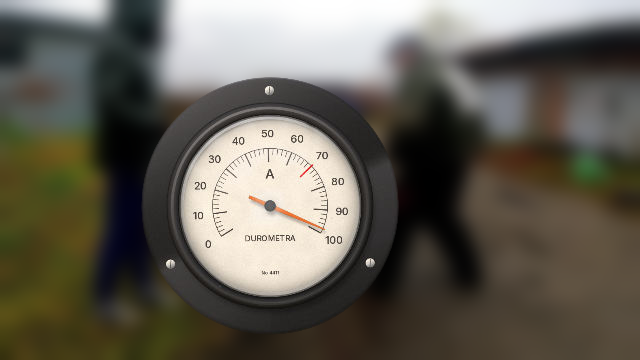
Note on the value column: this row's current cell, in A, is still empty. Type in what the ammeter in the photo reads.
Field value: 98 A
